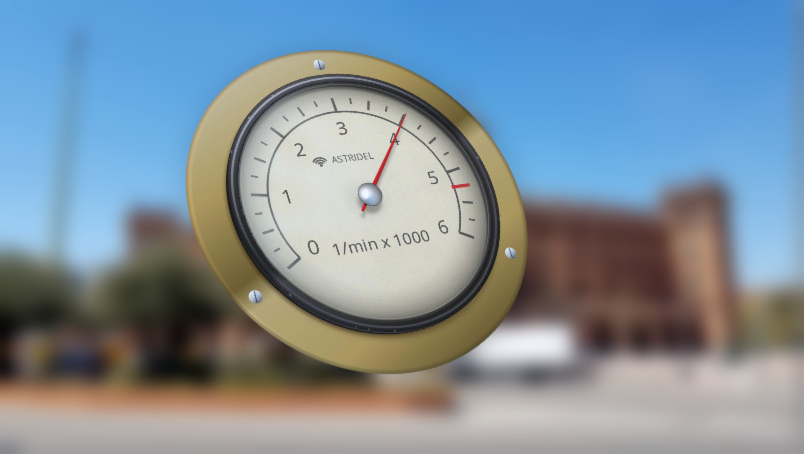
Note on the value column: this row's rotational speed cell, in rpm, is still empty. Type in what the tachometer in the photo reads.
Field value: 4000 rpm
